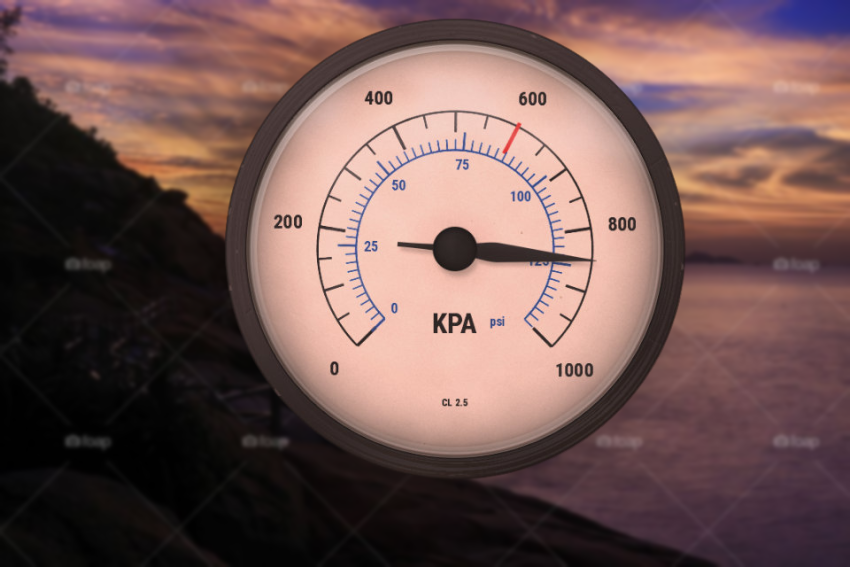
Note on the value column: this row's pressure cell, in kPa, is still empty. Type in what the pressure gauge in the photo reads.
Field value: 850 kPa
